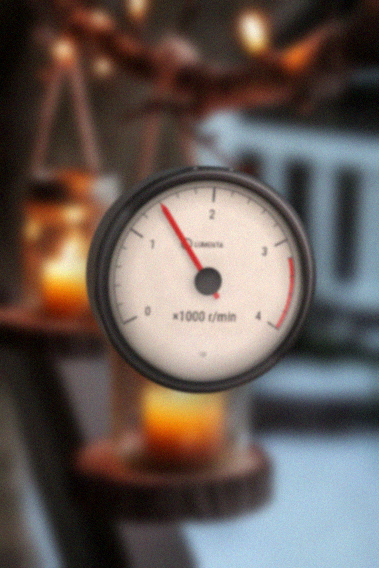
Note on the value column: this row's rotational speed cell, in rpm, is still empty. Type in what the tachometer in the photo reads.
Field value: 1400 rpm
